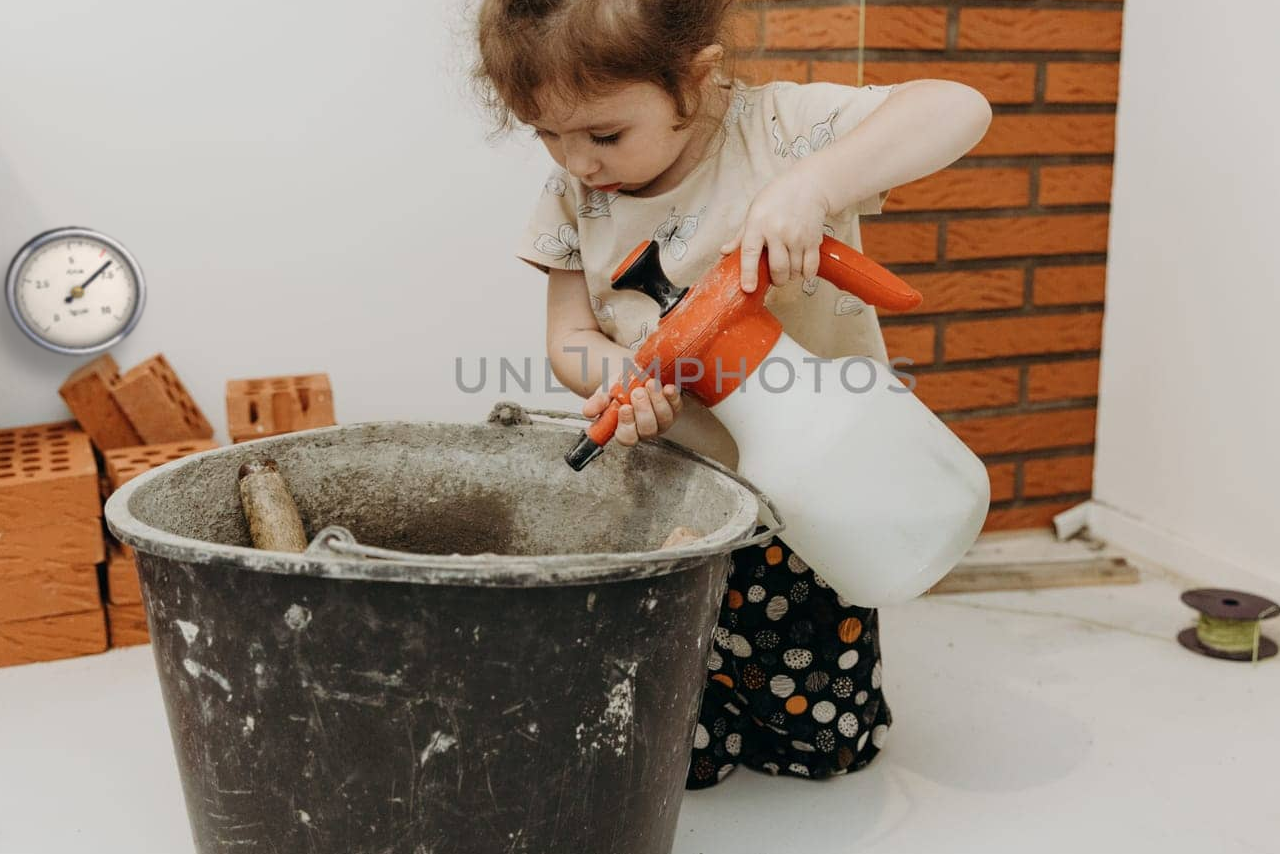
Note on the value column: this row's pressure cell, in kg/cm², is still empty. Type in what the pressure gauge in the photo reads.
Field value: 7 kg/cm²
